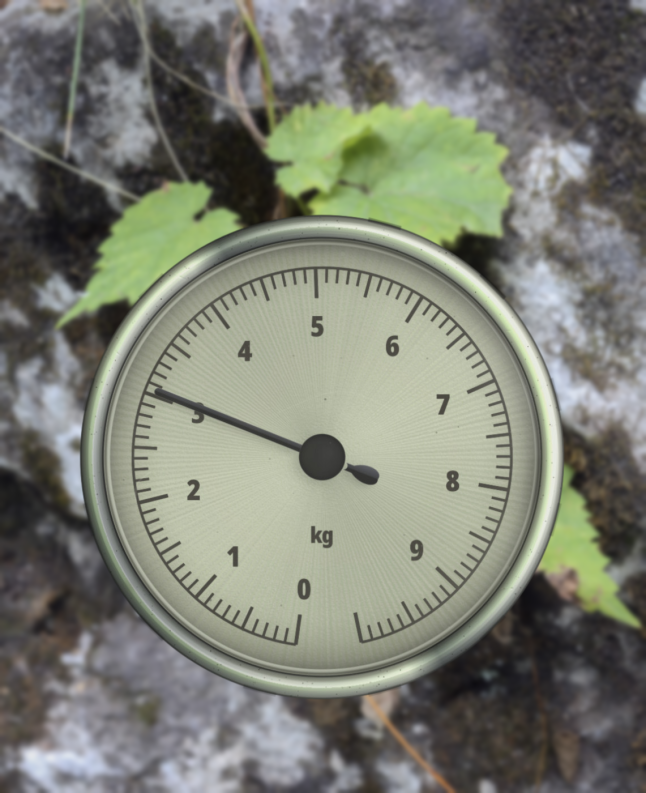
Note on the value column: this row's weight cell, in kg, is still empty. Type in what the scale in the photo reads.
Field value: 3.05 kg
